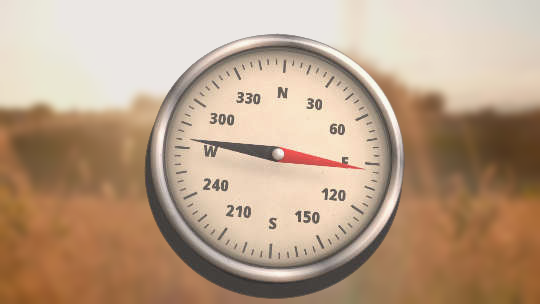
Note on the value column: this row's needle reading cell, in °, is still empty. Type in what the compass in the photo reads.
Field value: 95 °
